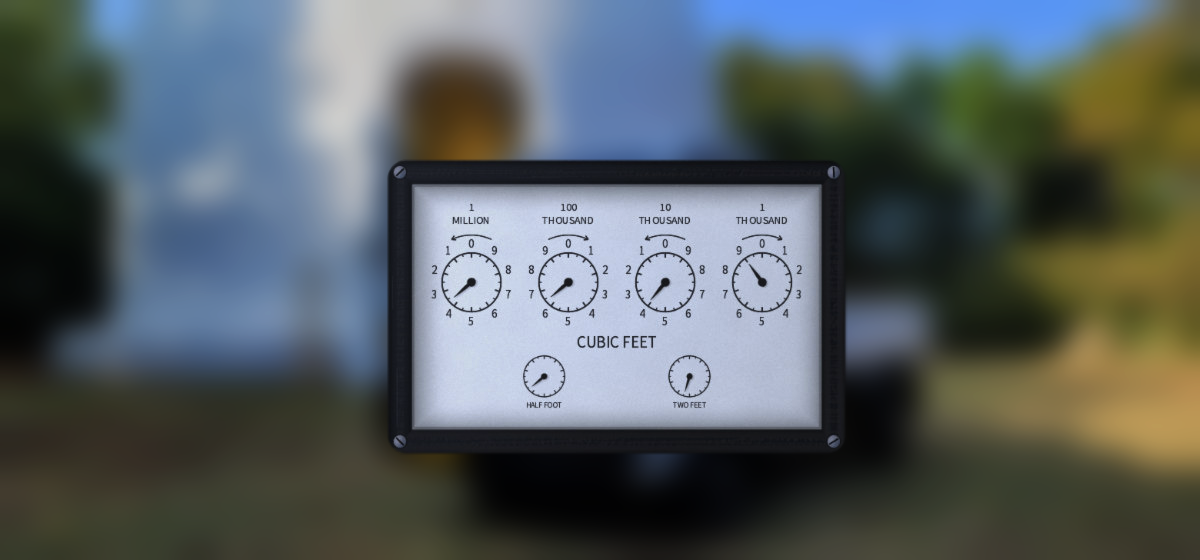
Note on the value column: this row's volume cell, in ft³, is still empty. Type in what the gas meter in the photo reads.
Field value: 363900 ft³
